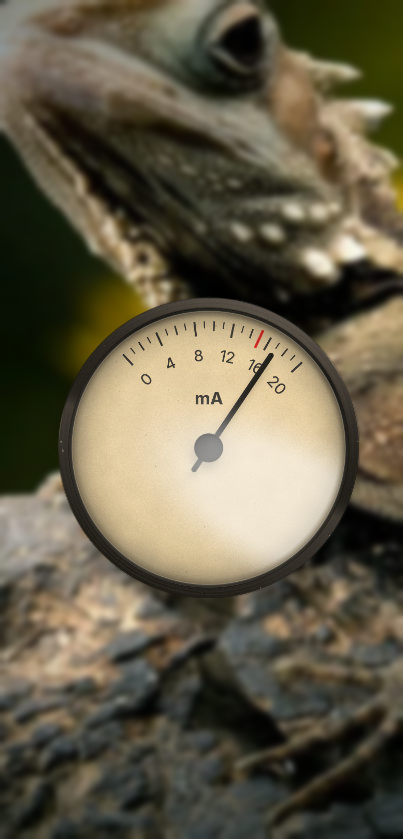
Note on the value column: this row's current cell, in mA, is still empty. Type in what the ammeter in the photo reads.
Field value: 17 mA
